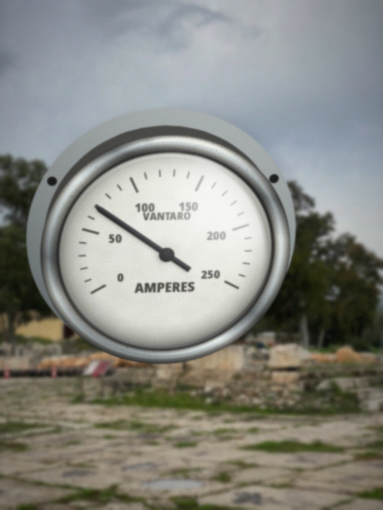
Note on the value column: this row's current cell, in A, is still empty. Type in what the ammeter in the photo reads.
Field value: 70 A
